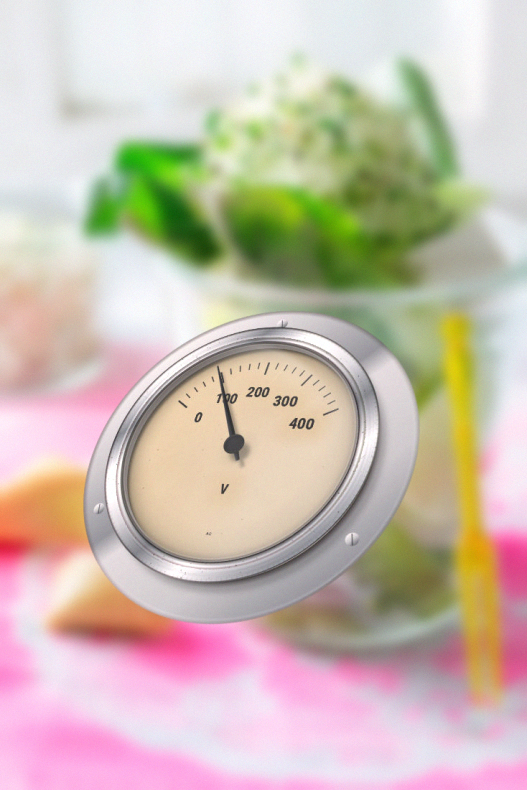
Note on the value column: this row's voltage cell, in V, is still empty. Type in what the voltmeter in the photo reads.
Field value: 100 V
